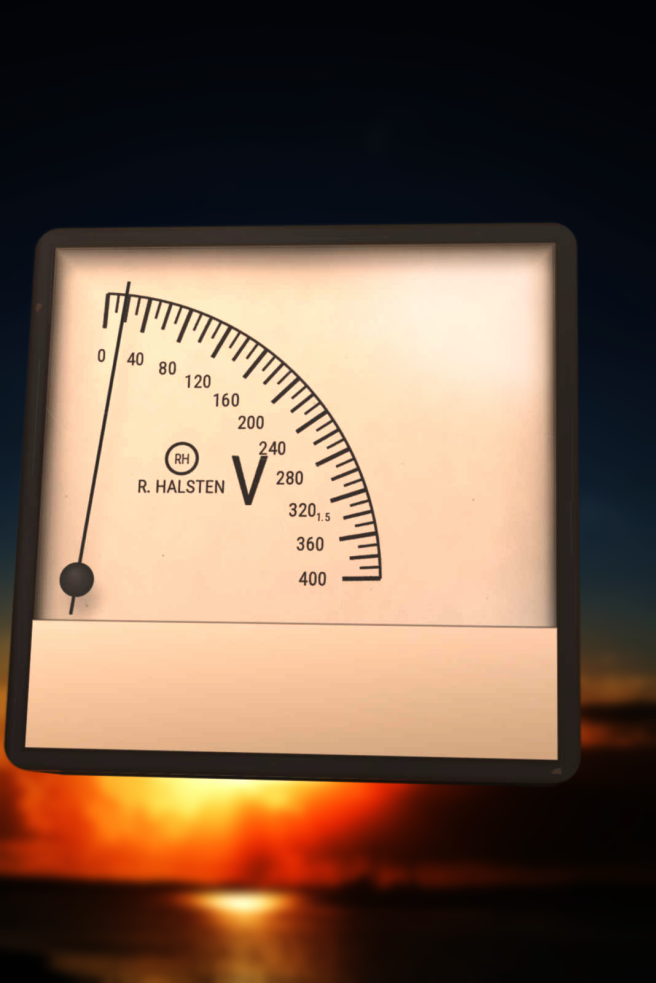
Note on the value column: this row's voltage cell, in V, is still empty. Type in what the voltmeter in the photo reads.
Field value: 20 V
